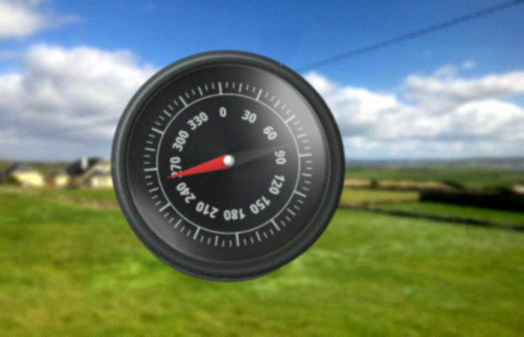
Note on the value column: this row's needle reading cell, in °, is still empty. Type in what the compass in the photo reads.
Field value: 260 °
